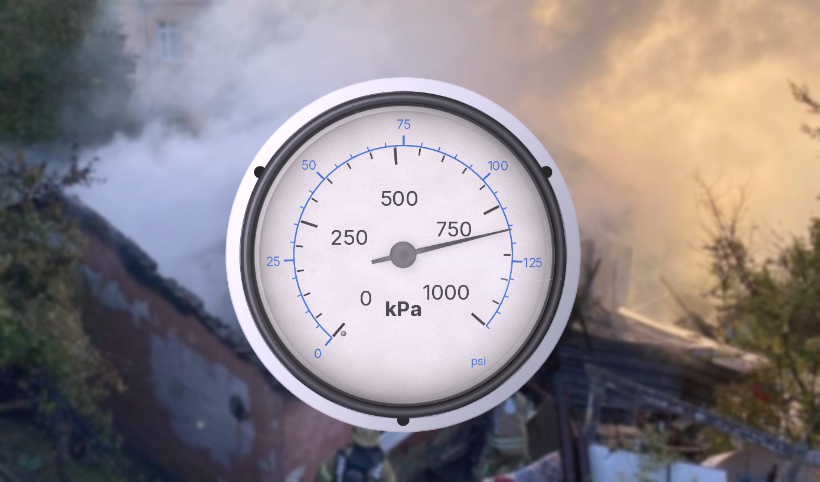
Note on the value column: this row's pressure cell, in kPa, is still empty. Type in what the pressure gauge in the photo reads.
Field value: 800 kPa
